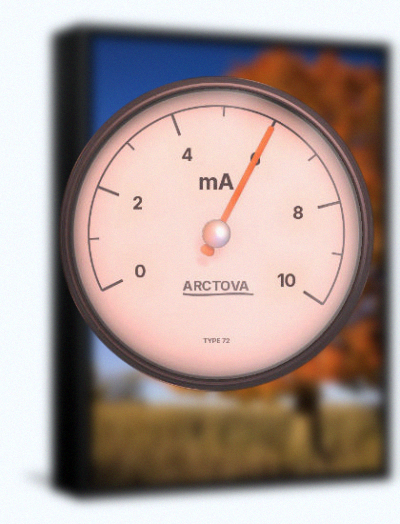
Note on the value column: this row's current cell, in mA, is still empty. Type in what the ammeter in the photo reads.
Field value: 6 mA
